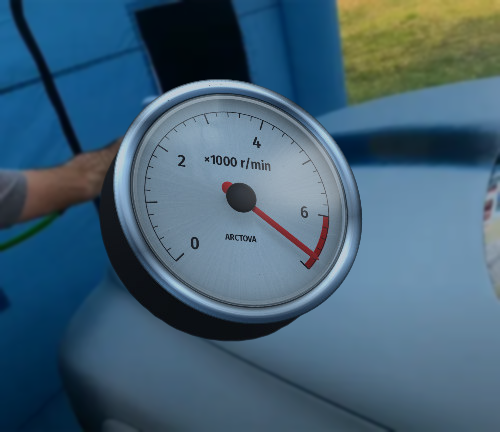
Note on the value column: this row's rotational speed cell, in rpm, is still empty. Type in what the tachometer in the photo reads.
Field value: 6800 rpm
